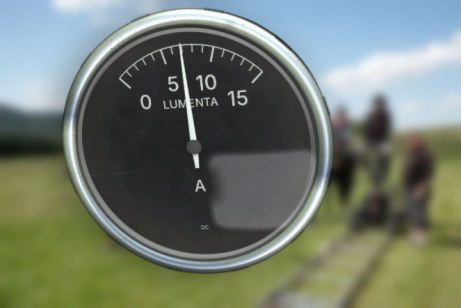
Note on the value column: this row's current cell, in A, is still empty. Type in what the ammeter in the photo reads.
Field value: 7 A
